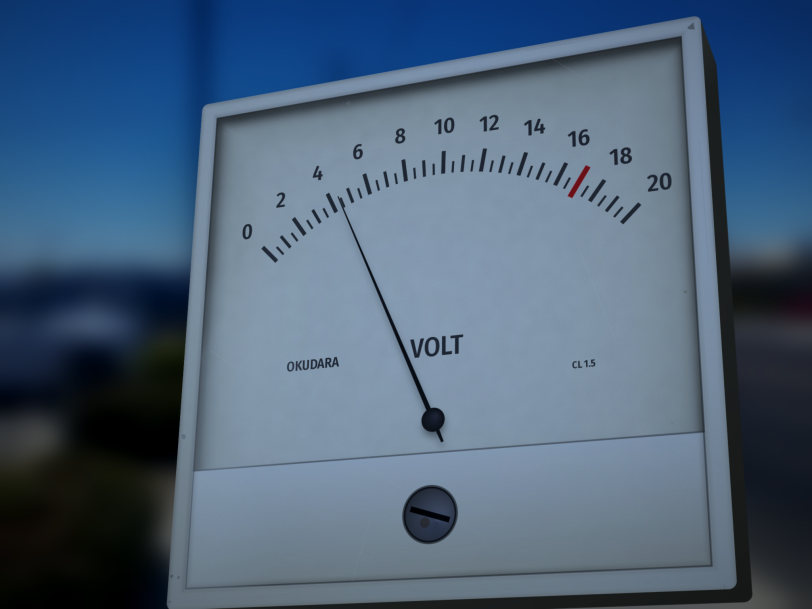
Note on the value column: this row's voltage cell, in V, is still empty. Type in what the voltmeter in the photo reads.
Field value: 4.5 V
